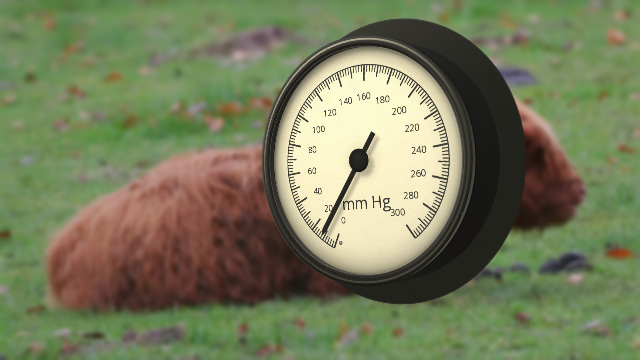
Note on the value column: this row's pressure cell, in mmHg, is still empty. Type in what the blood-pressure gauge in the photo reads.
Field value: 10 mmHg
